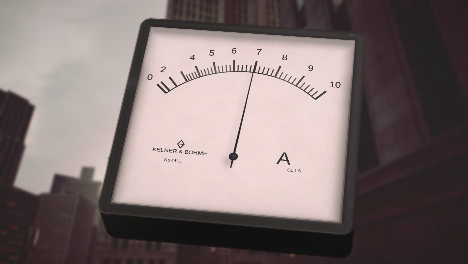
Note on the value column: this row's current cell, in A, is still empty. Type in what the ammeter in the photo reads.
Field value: 7 A
